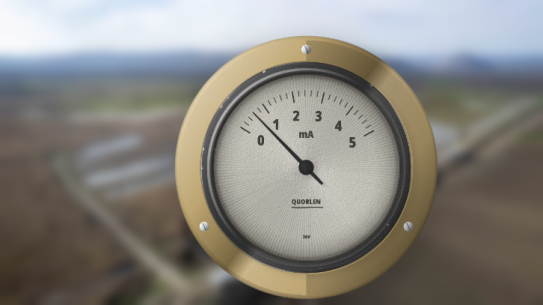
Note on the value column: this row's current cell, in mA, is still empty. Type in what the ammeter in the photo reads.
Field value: 0.6 mA
